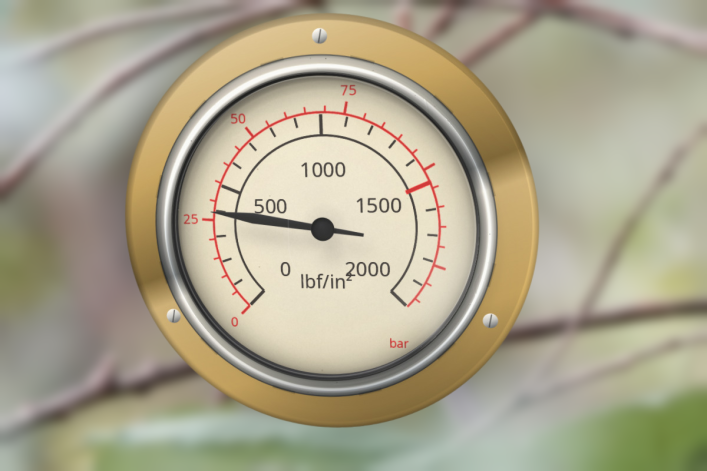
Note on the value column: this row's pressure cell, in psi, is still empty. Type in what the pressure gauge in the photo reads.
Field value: 400 psi
